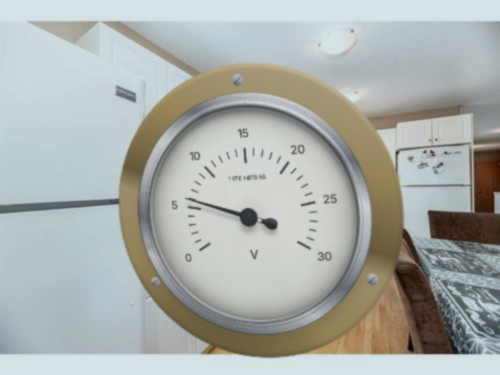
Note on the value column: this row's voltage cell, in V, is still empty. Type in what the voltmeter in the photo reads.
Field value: 6 V
